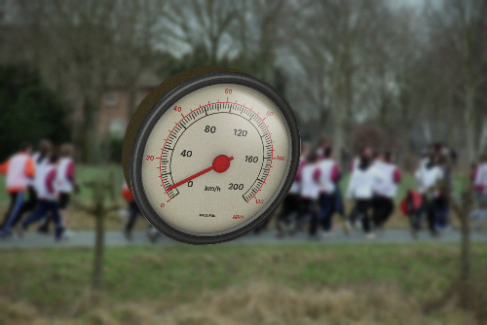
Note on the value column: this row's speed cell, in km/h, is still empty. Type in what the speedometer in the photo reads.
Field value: 10 km/h
